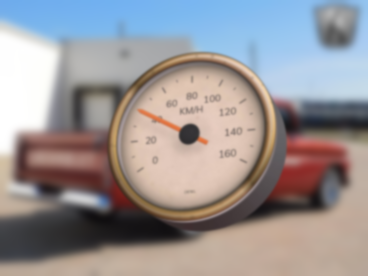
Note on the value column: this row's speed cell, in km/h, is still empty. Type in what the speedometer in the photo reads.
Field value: 40 km/h
